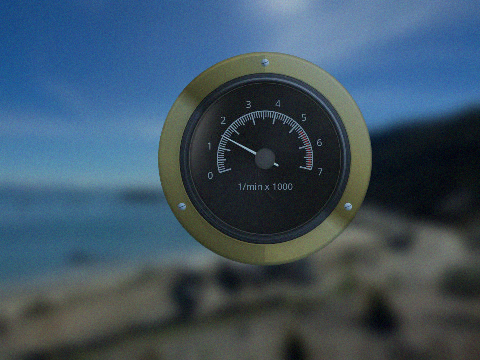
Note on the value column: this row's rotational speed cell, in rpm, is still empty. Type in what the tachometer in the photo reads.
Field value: 1500 rpm
